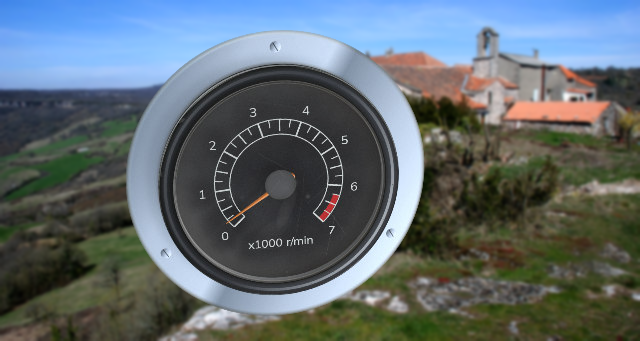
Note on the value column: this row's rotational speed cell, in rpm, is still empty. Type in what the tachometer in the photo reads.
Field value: 250 rpm
